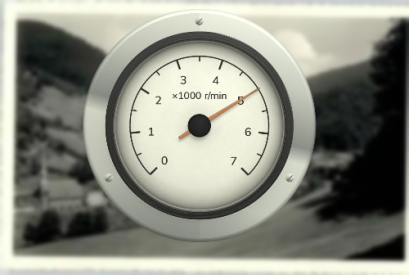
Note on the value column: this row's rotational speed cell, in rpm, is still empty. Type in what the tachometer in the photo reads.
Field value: 5000 rpm
